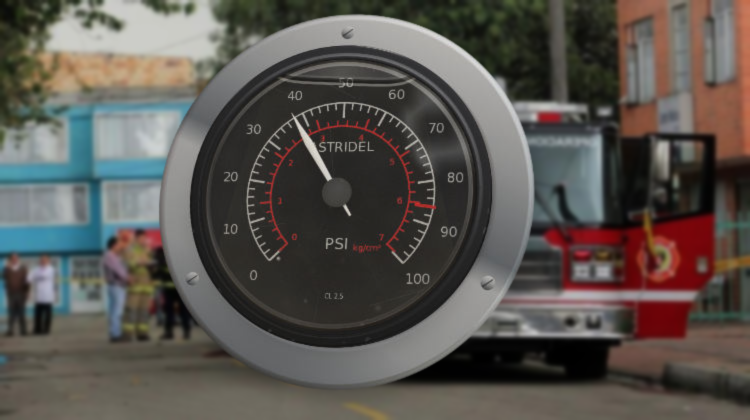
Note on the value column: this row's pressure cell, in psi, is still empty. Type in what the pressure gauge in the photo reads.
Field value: 38 psi
